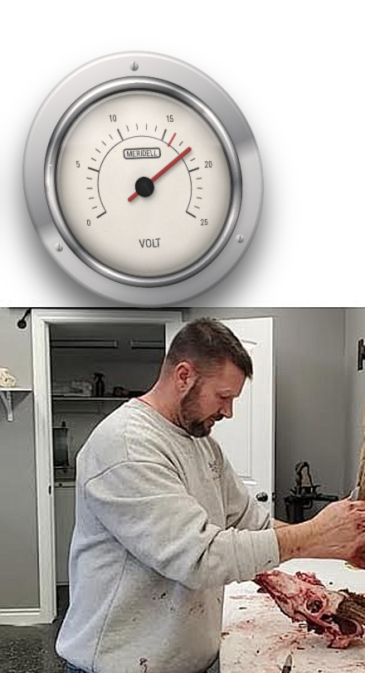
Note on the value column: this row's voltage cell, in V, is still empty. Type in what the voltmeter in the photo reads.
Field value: 18 V
